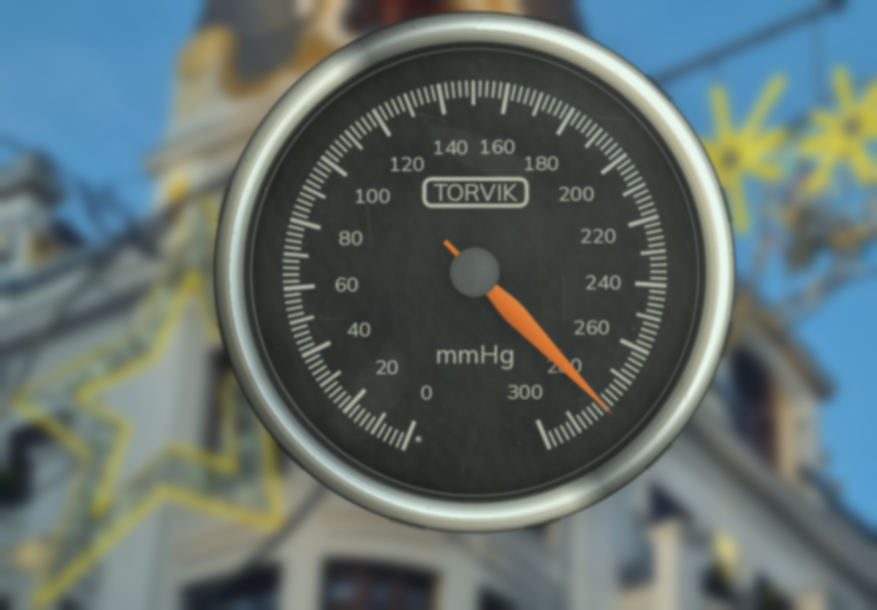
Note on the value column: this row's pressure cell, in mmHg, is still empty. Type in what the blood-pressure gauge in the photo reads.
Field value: 280 mmHg
